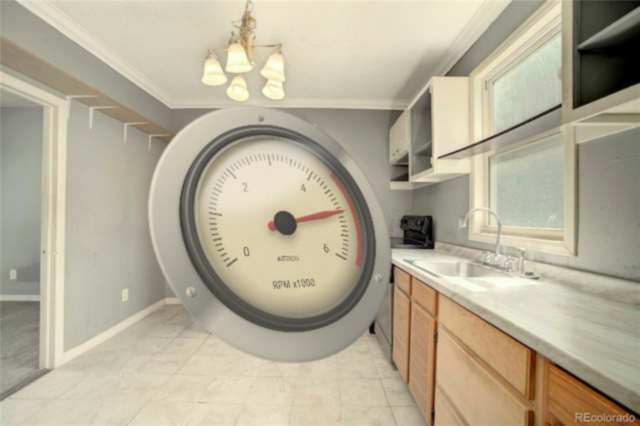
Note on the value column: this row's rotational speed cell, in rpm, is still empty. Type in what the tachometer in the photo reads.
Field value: 5000 rpm
